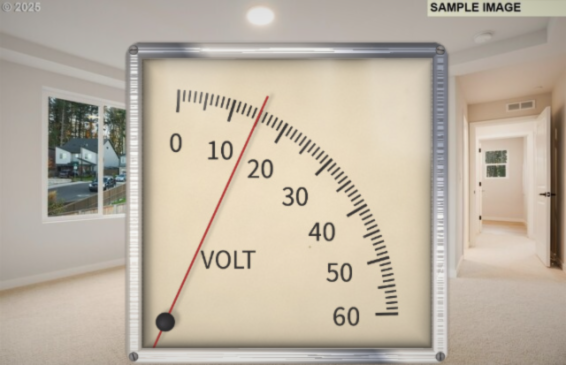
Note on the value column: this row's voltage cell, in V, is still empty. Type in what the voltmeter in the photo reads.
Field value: 15 V
